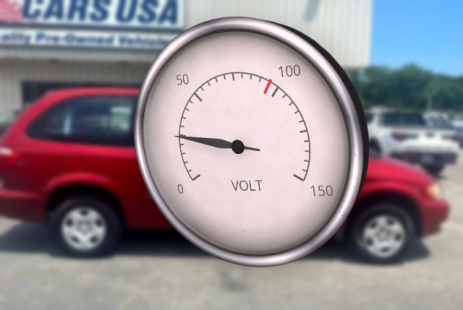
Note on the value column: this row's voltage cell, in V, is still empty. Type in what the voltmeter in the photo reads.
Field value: 25 V
